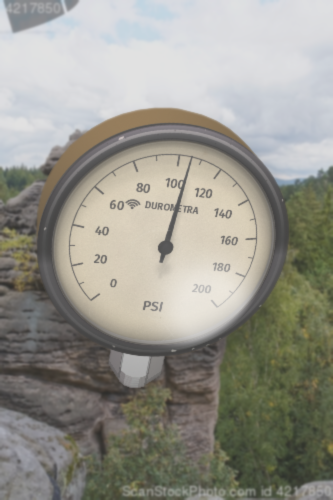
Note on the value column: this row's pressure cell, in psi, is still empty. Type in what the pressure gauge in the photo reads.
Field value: 105 psi
